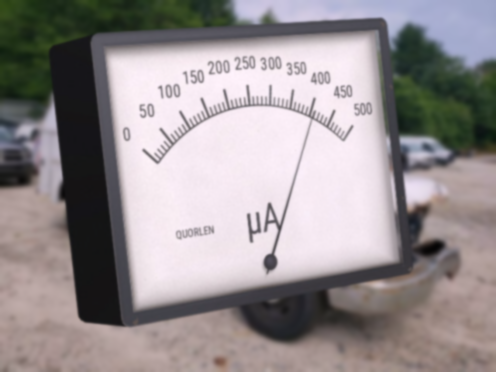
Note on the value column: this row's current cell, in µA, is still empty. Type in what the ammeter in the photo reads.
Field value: 400 µA
